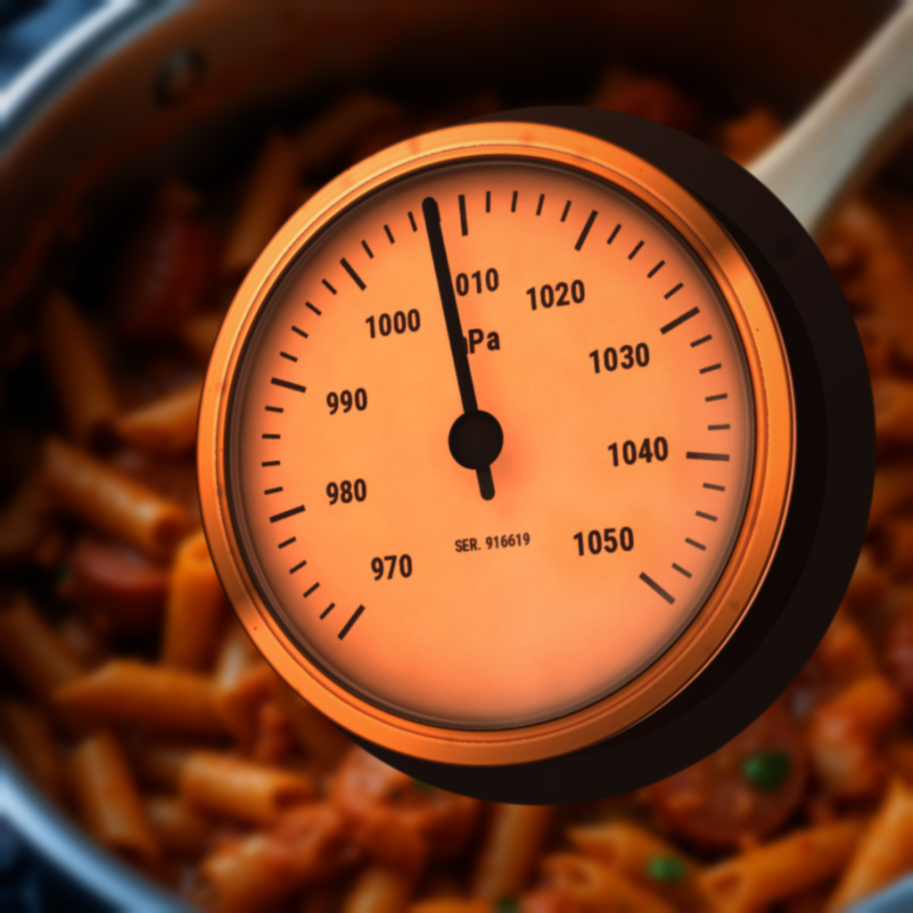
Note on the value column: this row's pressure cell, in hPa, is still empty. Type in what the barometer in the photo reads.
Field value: 1008 hPa
